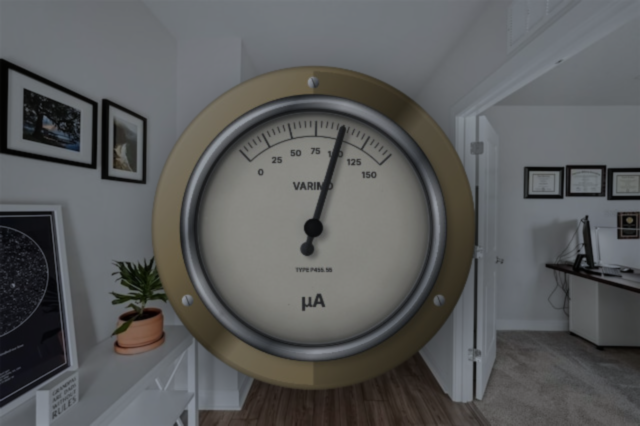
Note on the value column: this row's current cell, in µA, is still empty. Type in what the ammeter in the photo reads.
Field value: 100 µA
